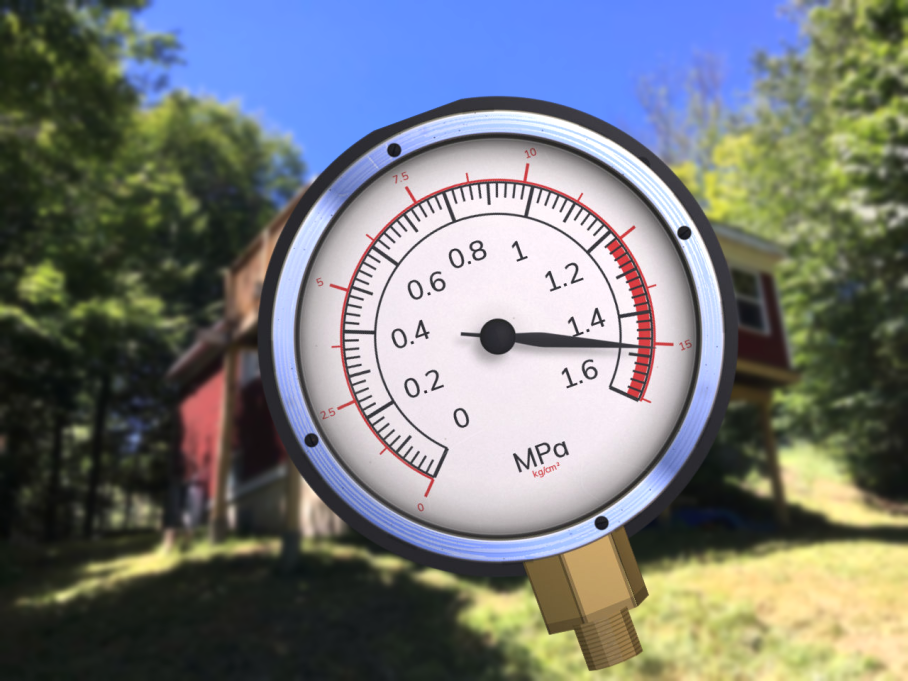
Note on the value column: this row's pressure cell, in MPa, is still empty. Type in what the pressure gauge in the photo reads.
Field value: 1.48 MPa
